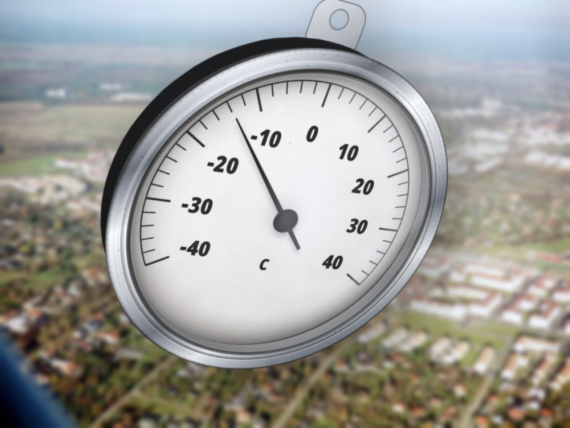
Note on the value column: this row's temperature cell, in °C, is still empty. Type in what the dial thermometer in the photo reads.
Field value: -14 °C
